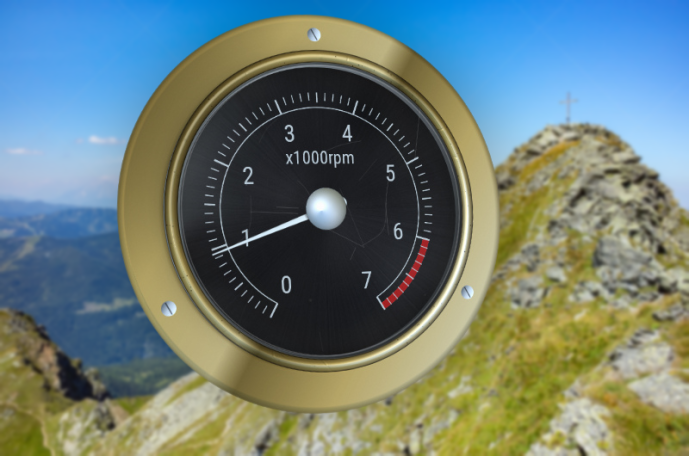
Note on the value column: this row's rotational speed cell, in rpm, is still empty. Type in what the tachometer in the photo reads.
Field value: 950 rpm
